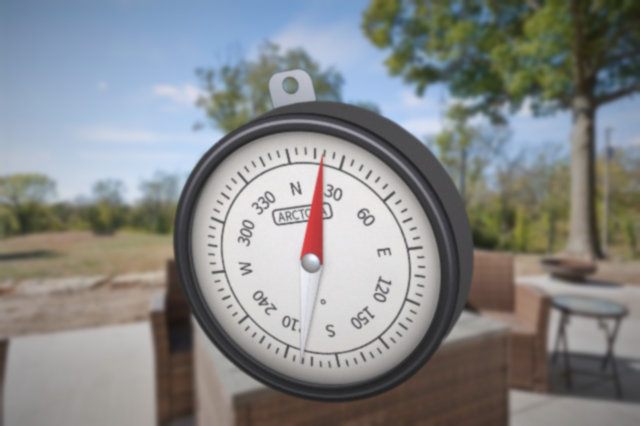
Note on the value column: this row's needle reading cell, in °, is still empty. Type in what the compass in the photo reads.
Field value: 20 °
